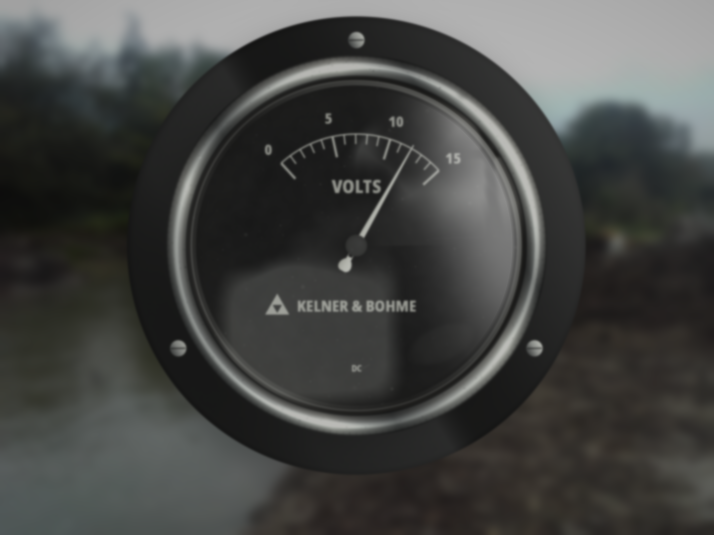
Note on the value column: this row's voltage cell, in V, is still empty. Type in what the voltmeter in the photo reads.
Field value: 12 V
